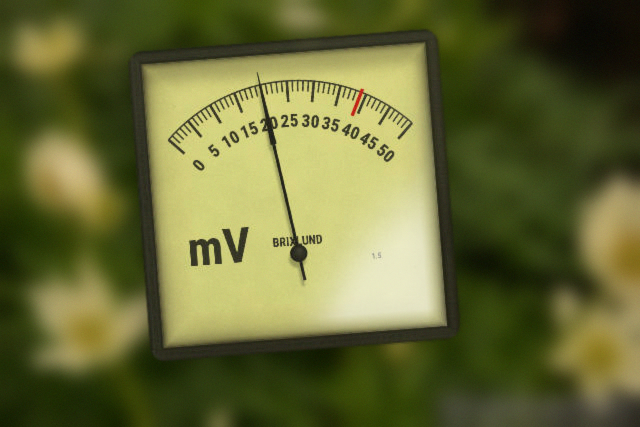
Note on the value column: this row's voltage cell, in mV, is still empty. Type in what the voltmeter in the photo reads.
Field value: 20 mV
